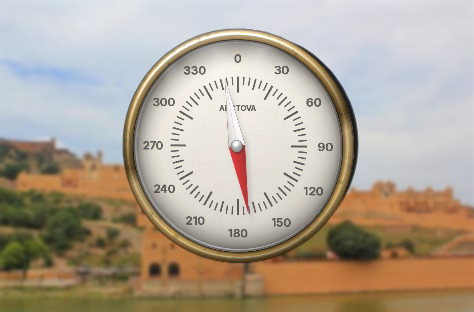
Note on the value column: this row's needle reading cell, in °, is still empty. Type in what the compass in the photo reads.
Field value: 170 °
